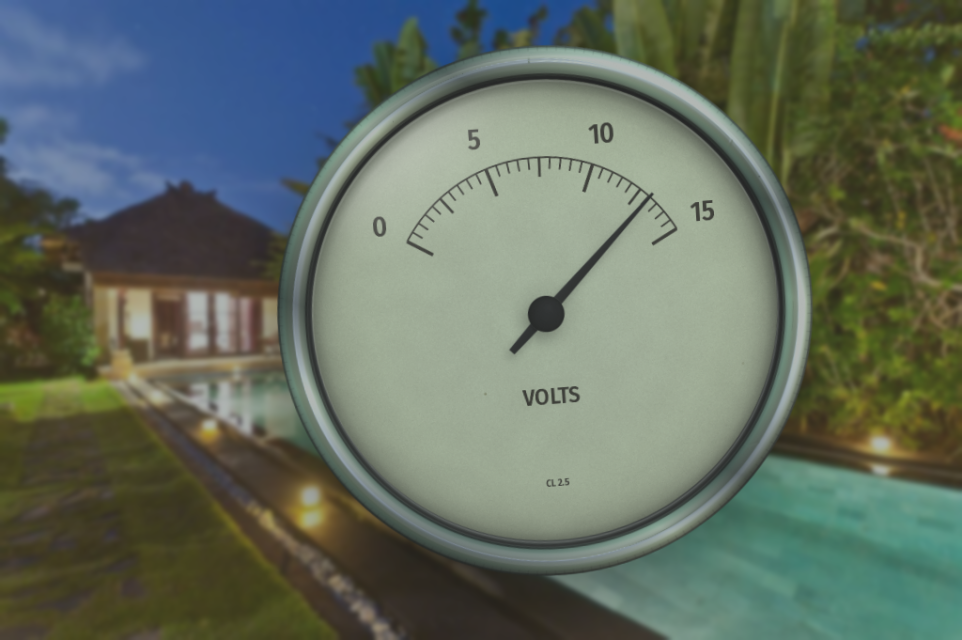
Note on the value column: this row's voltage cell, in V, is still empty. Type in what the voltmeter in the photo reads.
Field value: 13 V
